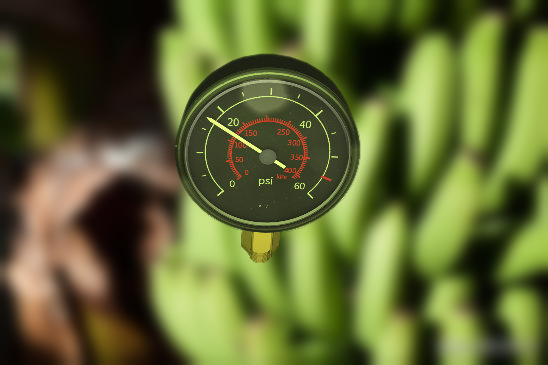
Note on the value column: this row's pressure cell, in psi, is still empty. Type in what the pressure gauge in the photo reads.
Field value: 17.5 psi
